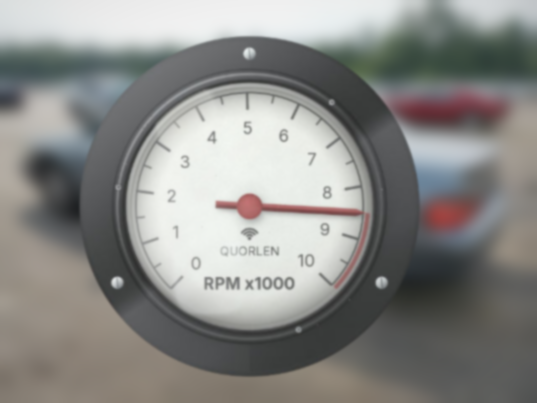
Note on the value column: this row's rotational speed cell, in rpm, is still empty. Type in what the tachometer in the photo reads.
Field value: 8500 rpm
